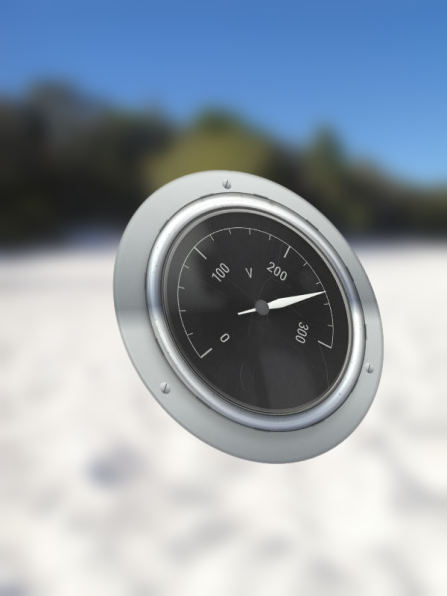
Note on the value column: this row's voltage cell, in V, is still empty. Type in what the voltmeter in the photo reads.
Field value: 250 V
